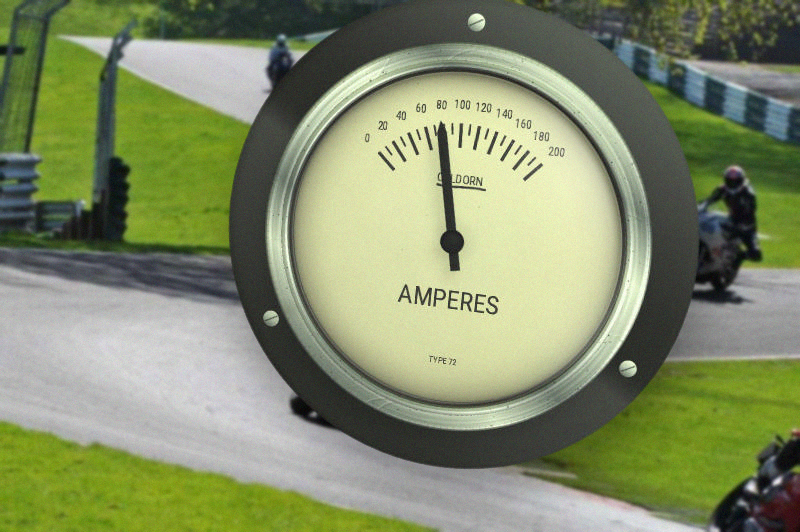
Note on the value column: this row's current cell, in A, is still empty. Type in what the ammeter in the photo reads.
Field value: 80 A
